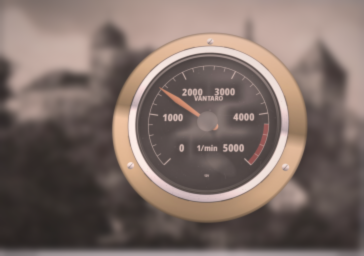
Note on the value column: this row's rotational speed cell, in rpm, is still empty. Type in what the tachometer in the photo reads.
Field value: 1500 rpm
